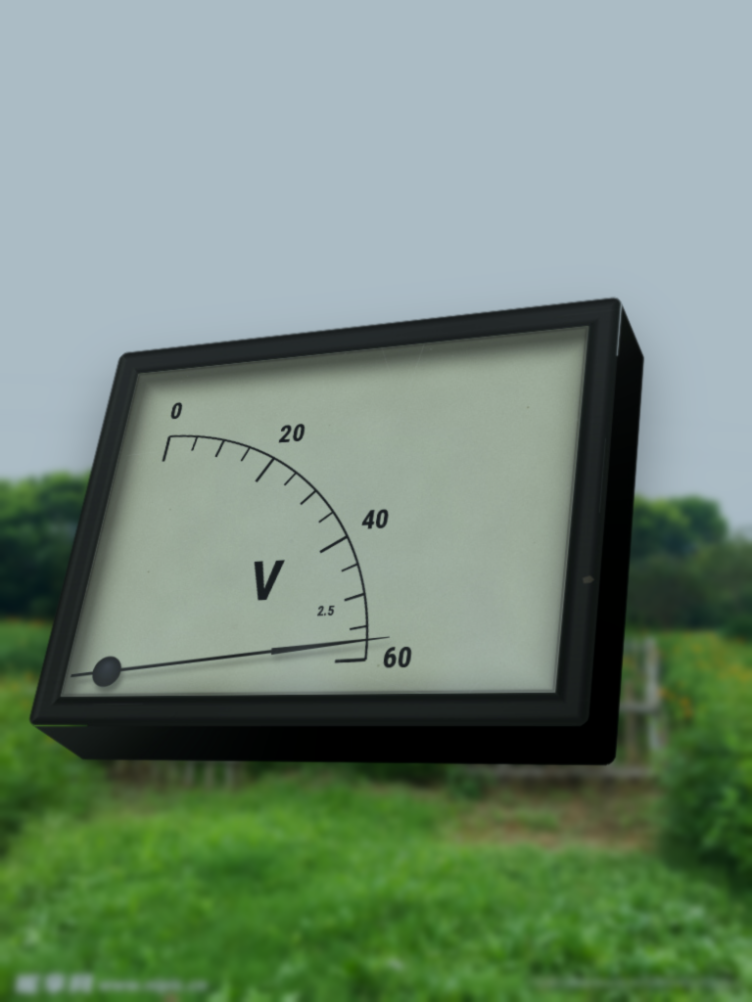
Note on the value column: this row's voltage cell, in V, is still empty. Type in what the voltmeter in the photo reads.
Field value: 57.5 V
